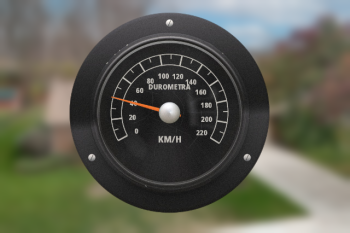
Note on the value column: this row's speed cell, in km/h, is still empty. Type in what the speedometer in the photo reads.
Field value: 40 km/h
